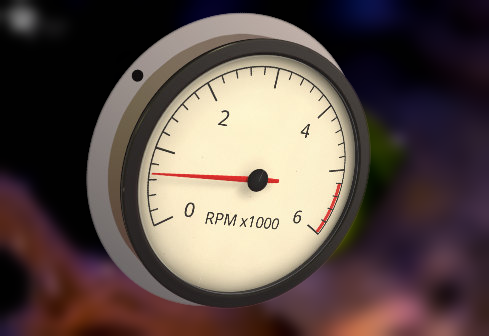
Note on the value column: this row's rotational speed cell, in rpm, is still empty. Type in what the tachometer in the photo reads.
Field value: 700 rpm
